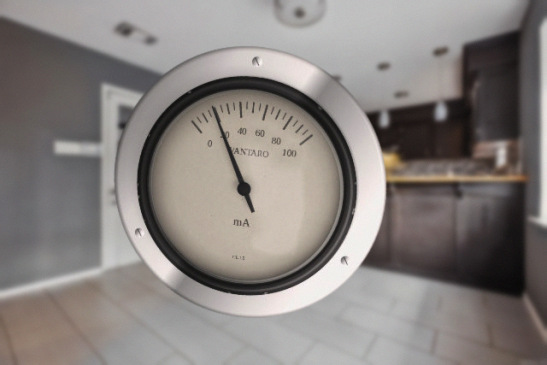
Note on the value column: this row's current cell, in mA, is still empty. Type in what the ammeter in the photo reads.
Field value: 20 mA
